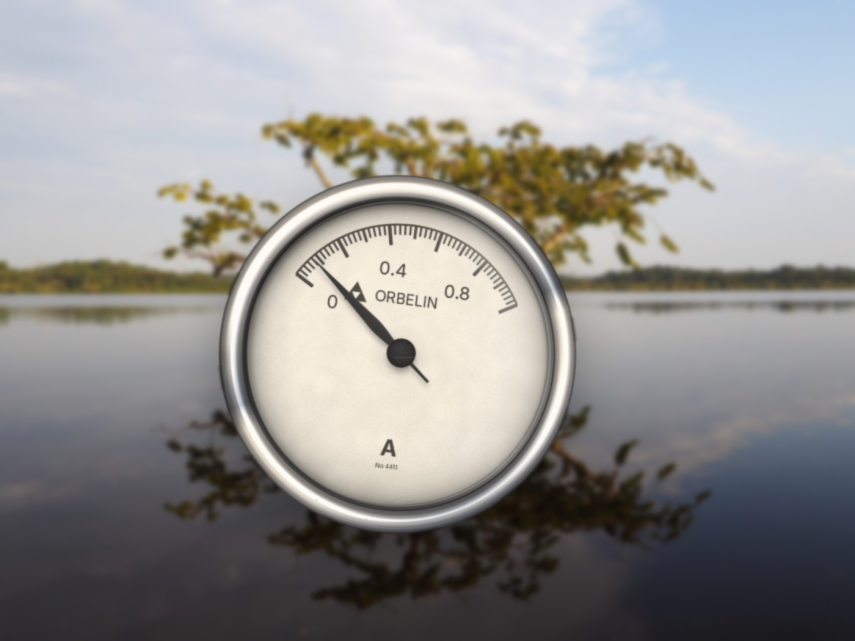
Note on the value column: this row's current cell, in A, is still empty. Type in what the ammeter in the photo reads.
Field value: 0.08 A
